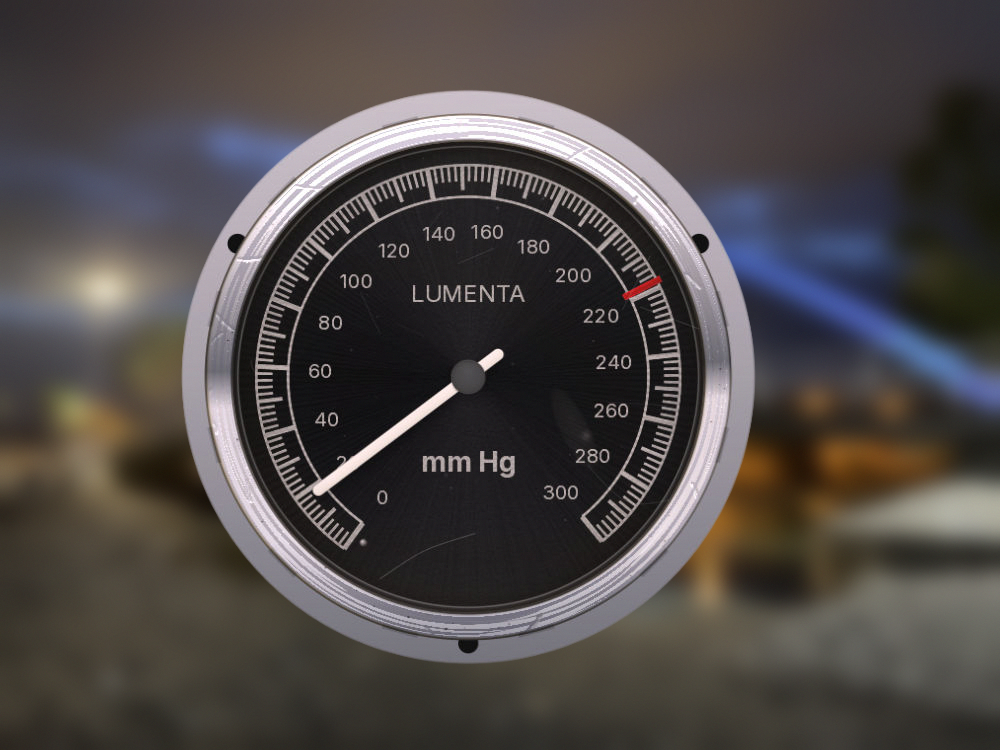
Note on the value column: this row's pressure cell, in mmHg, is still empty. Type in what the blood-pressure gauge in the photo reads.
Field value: 18 mmHg
